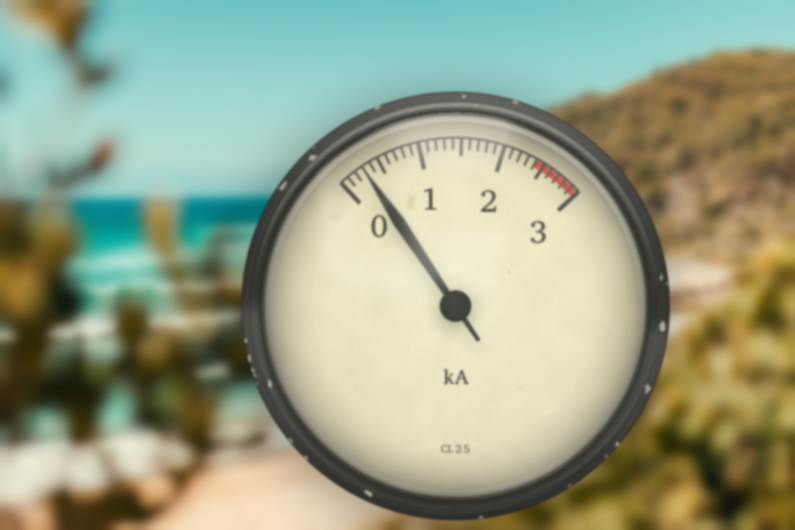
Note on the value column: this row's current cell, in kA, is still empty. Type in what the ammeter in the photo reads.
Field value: 0.3 kA
